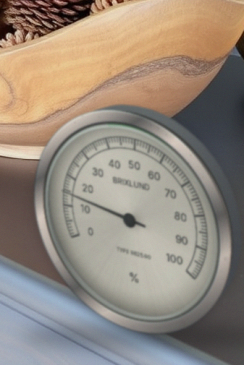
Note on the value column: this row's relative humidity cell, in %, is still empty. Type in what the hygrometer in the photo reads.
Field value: 15 %
